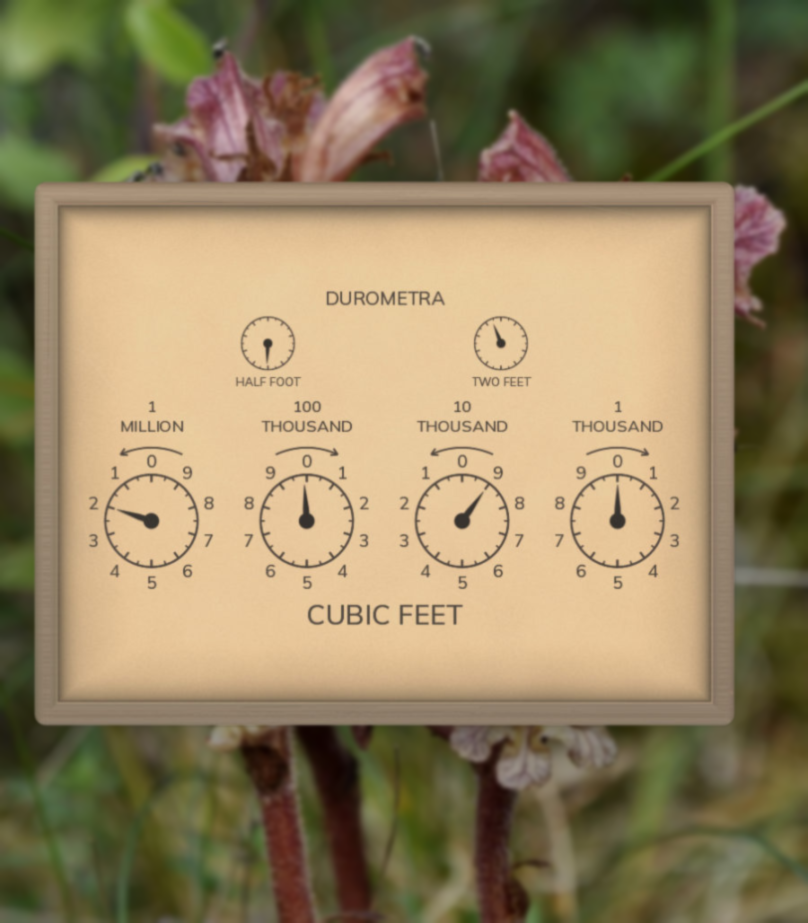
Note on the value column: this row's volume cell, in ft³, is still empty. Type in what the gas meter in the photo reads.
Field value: 199000 ft³
